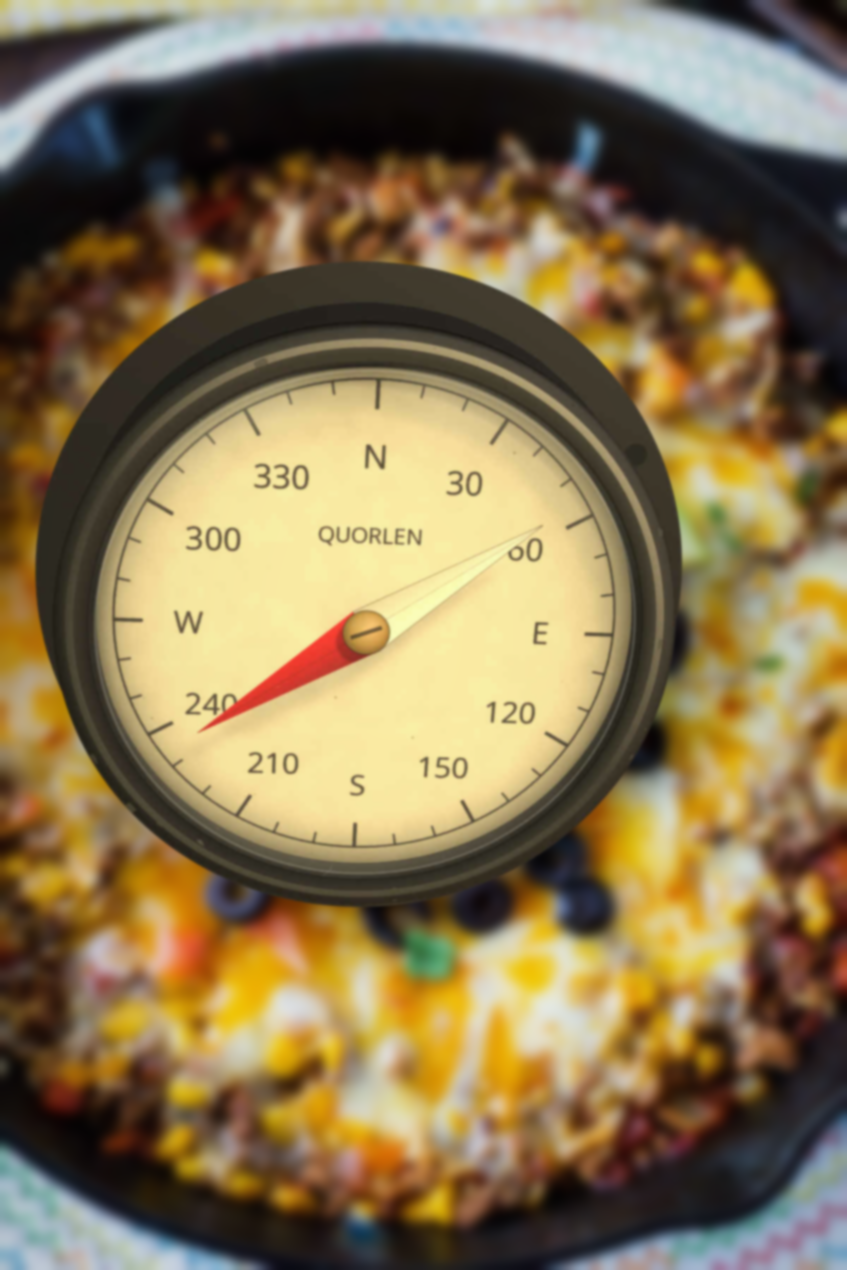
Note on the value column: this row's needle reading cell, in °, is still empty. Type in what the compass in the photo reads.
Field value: 235 °
